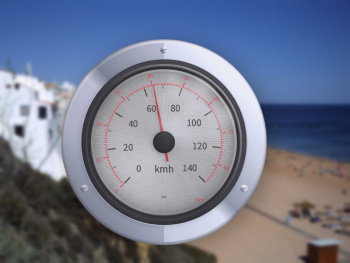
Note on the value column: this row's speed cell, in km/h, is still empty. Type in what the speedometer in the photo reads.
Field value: 65 km/h
